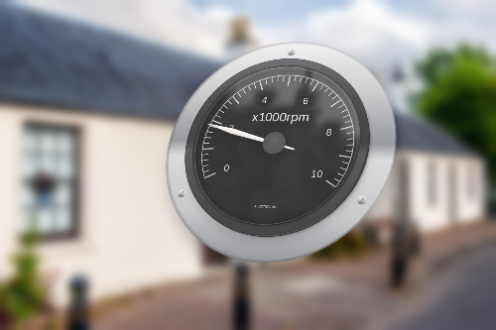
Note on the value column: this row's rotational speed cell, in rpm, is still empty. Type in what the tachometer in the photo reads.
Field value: 1800 rpm
